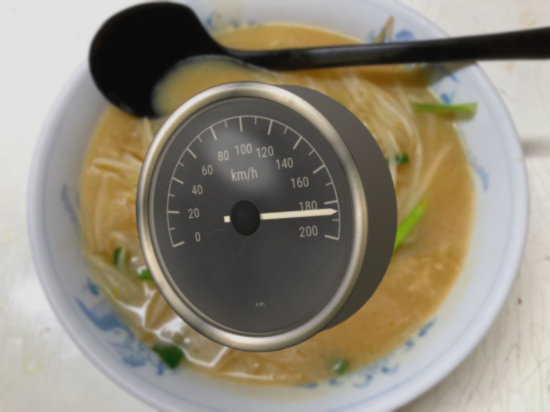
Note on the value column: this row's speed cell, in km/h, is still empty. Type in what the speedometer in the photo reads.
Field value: 185 km/h
